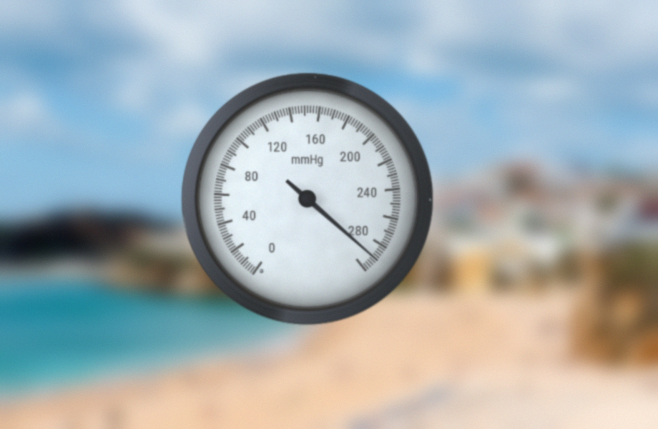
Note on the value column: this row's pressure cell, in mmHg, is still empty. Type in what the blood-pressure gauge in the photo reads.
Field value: 290 mmHg
